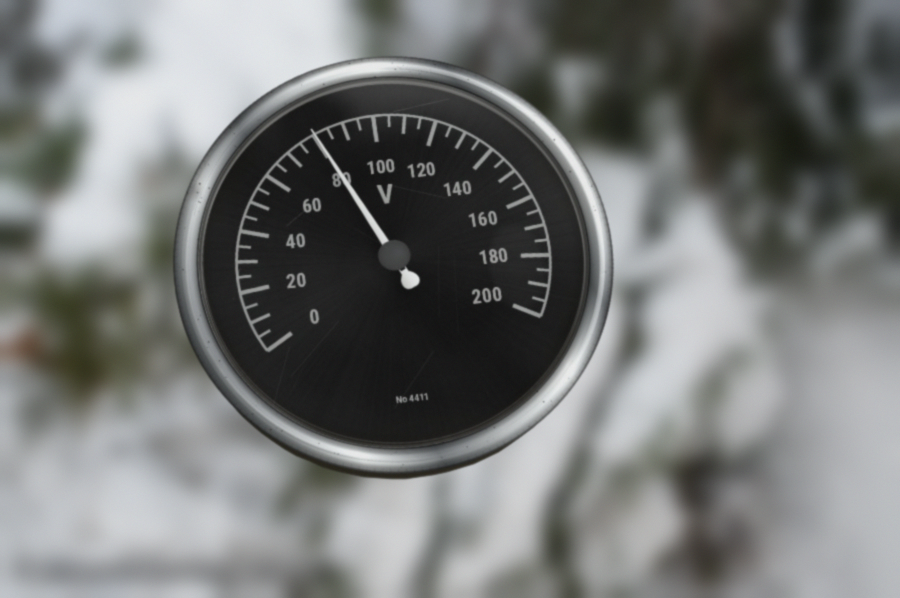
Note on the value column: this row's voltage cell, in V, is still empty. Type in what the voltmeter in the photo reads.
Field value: 80 V
